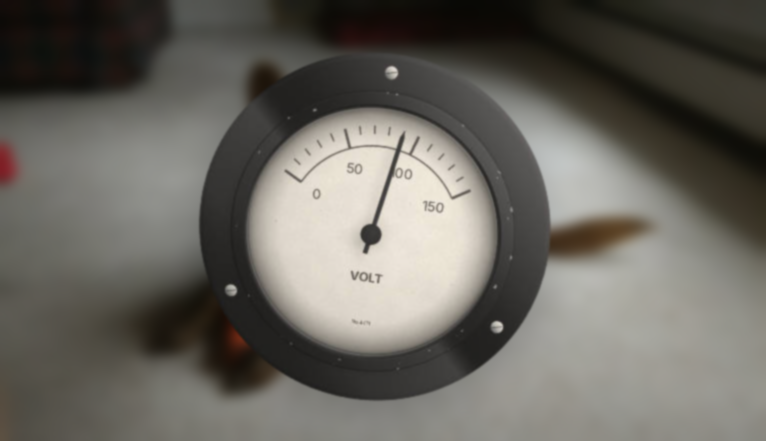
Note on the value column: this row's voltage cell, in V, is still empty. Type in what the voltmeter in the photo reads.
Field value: 90 V
